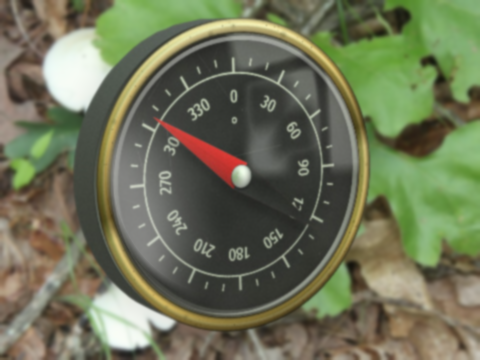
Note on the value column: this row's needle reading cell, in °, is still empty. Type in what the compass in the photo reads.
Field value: 305 °
